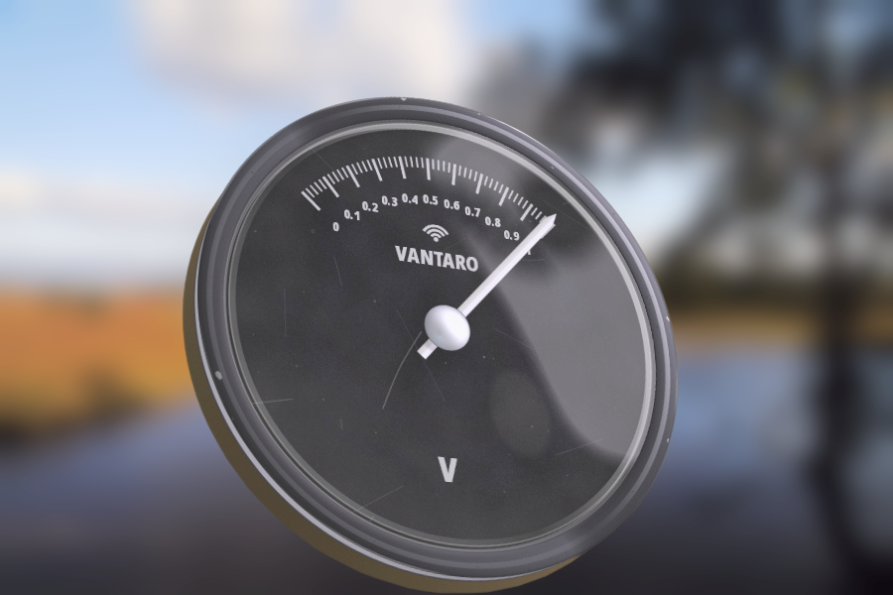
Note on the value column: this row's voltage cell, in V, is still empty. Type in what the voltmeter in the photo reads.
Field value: 0.98 V
